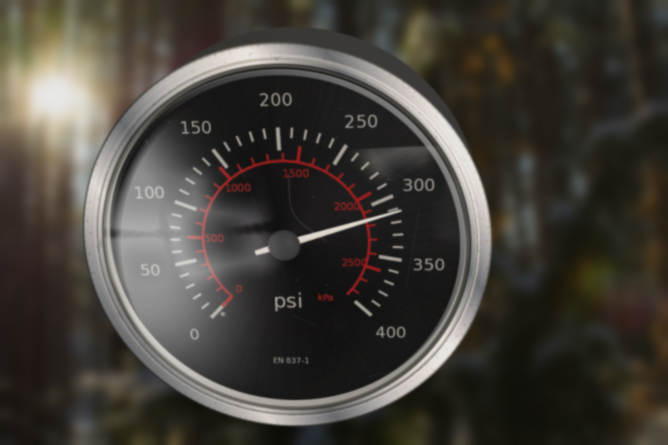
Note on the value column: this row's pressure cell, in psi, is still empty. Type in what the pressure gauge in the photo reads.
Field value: 310 psi
